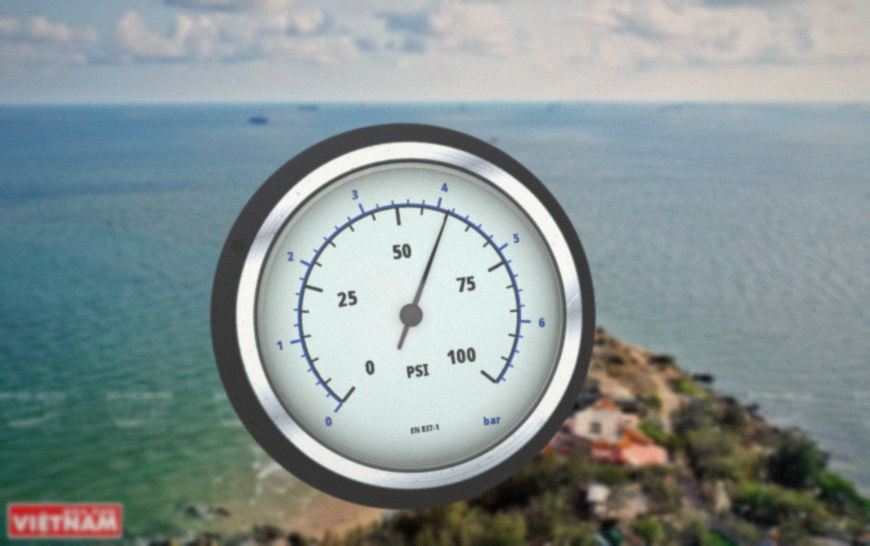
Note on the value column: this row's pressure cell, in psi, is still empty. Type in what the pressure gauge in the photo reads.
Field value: 60 psi
